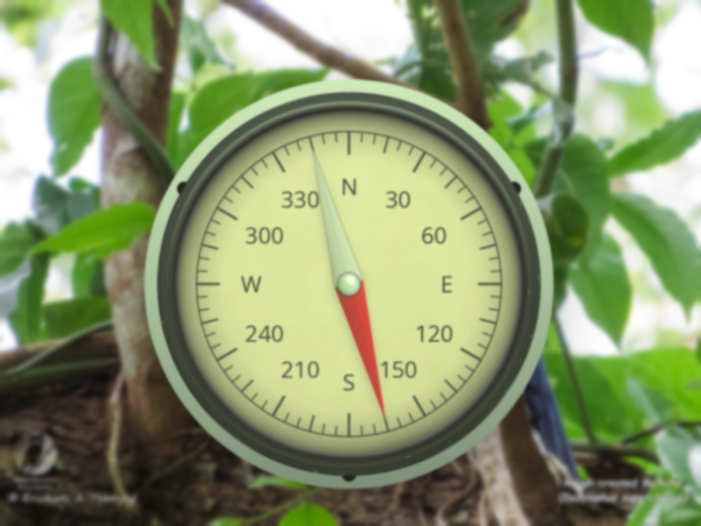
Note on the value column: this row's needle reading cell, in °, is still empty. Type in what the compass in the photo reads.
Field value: 165 °
